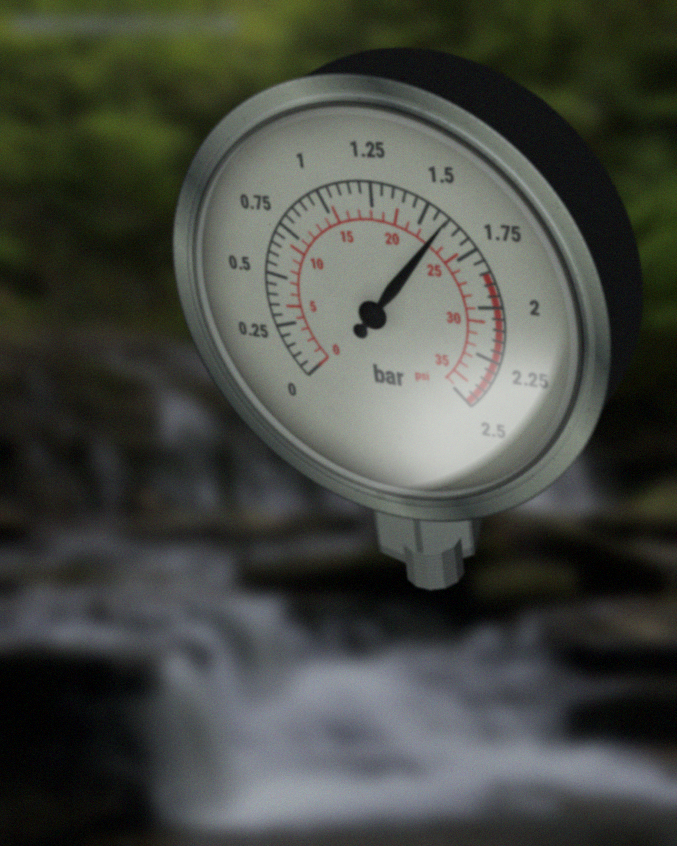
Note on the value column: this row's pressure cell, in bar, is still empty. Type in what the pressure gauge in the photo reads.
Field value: 1.6 bar
